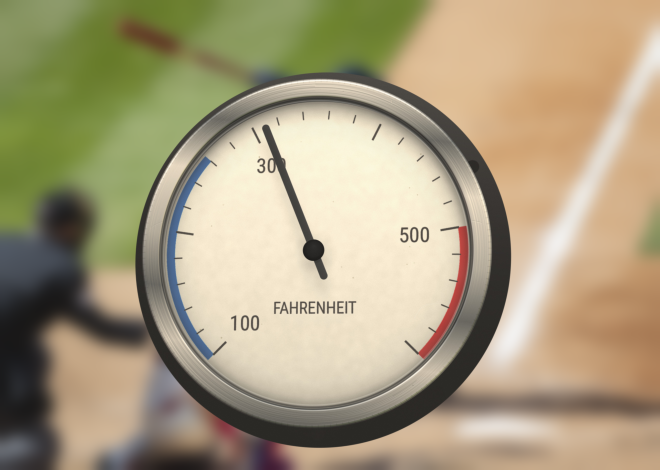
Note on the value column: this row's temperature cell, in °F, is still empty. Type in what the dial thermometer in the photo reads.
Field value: 310 °F
